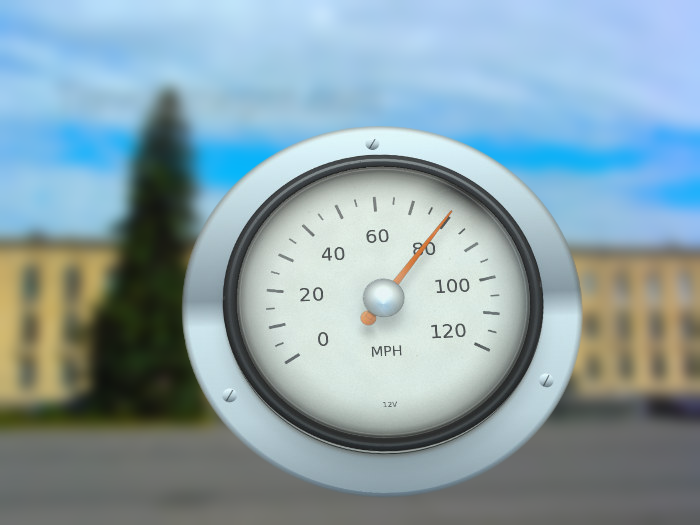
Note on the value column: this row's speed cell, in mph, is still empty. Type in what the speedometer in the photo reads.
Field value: 80 mph
